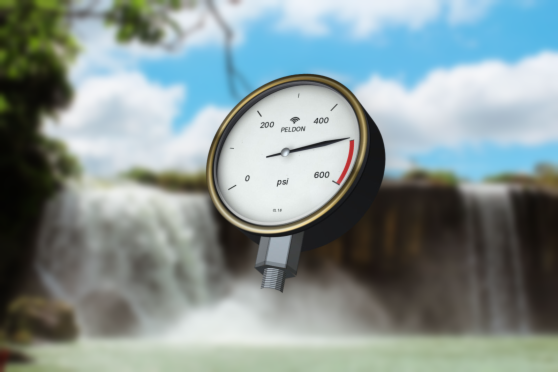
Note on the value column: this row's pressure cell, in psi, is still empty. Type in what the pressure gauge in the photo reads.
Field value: 500 psi
